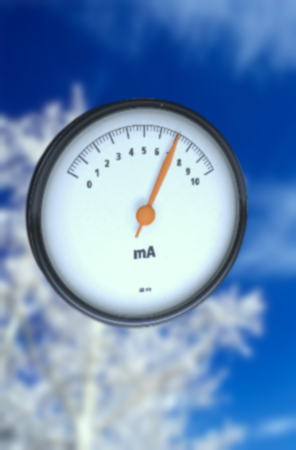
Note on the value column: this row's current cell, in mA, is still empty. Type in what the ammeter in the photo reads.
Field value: 7 mA
